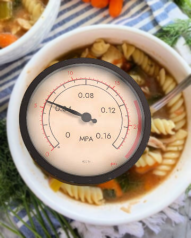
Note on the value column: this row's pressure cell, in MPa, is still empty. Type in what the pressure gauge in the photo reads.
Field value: 0.04 MPa
